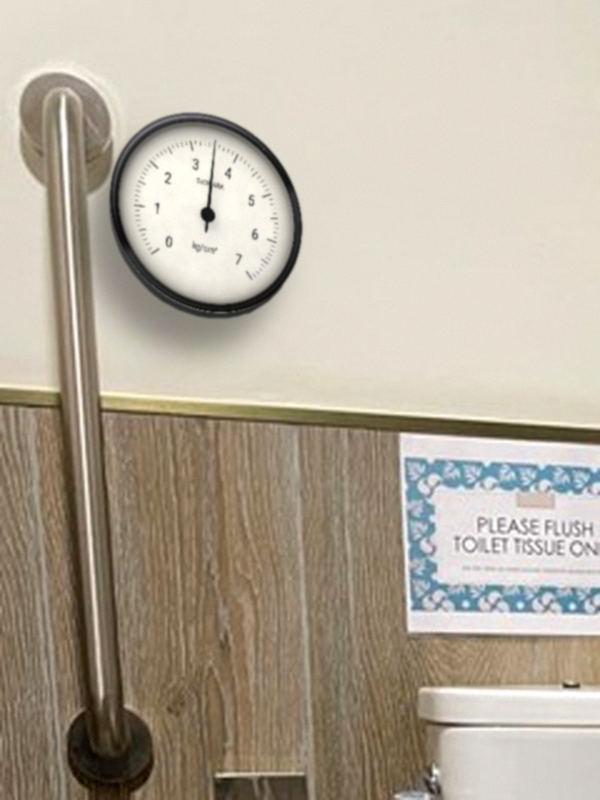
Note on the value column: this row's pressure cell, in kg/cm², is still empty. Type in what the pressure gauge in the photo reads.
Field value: 3.5 kg/cm²
